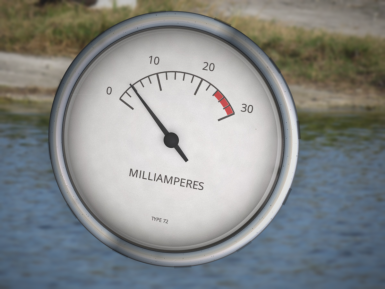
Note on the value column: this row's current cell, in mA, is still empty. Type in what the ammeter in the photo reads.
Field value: 4 mA
